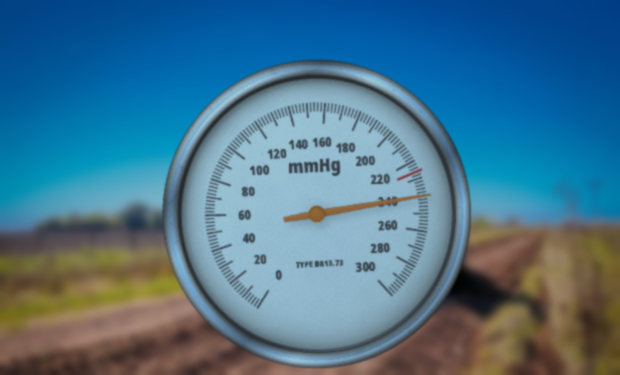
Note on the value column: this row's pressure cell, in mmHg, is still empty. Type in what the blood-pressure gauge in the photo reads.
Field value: 240 mmHg
